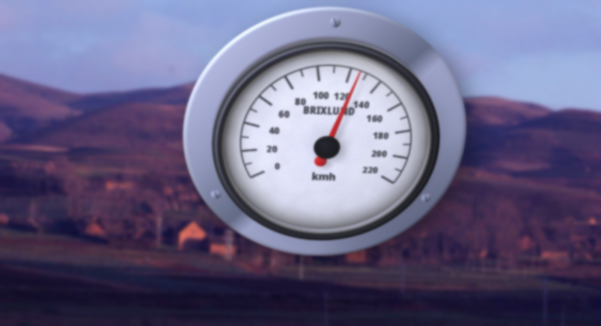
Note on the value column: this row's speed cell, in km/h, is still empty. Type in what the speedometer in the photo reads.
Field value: 125 km/h
